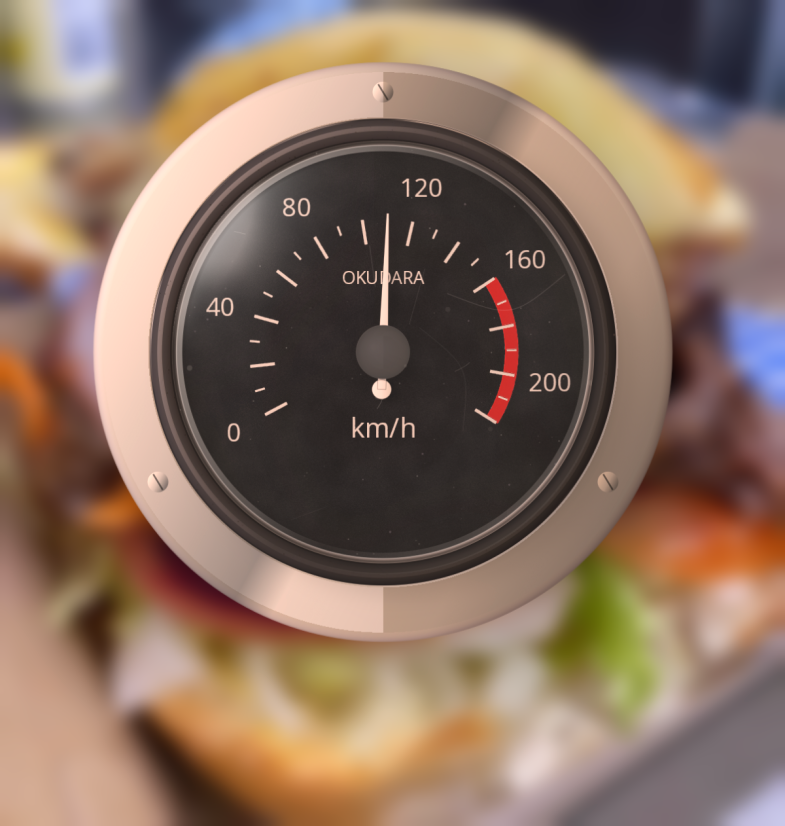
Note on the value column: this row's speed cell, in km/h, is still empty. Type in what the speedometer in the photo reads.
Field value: 110 km/h
